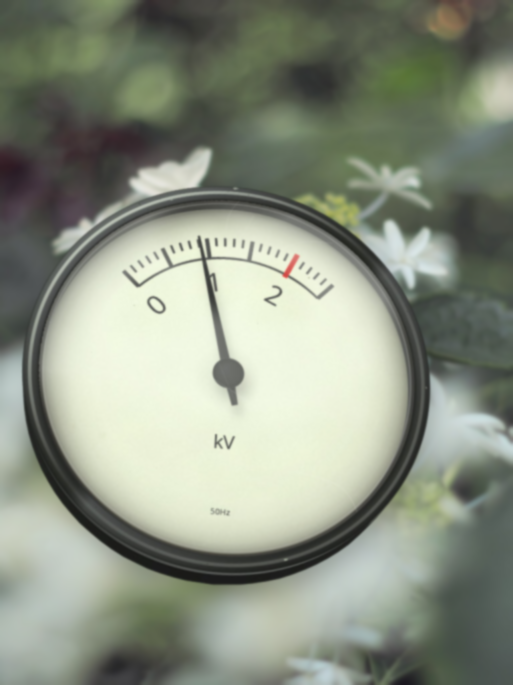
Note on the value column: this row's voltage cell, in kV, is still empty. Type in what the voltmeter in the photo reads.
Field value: 0.9 kV
